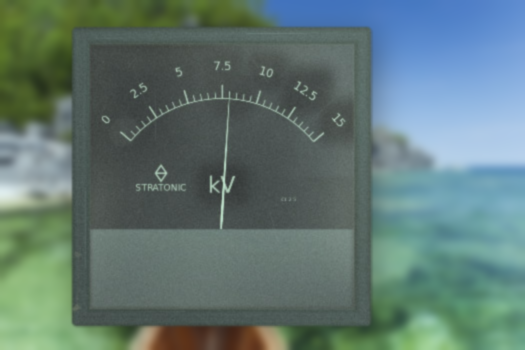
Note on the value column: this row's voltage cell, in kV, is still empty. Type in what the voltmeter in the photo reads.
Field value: 8 kV
